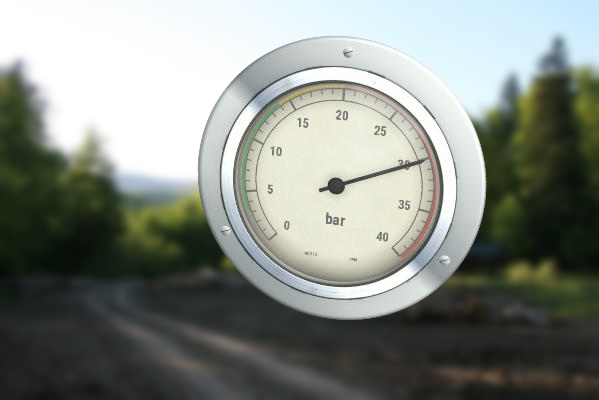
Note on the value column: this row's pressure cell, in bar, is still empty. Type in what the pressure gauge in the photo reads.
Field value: 30 bar
